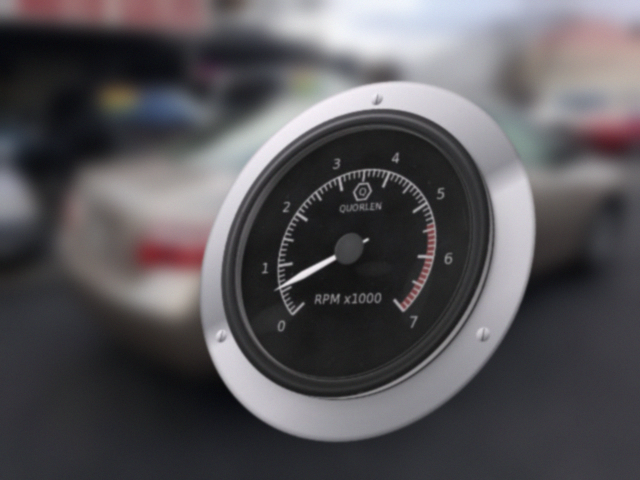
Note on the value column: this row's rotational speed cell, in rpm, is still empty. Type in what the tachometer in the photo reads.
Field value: 500 rpm
